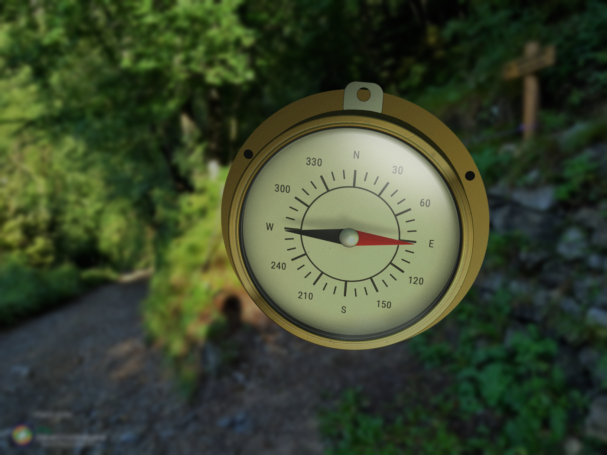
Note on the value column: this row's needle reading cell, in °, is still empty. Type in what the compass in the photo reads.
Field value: 90 °
